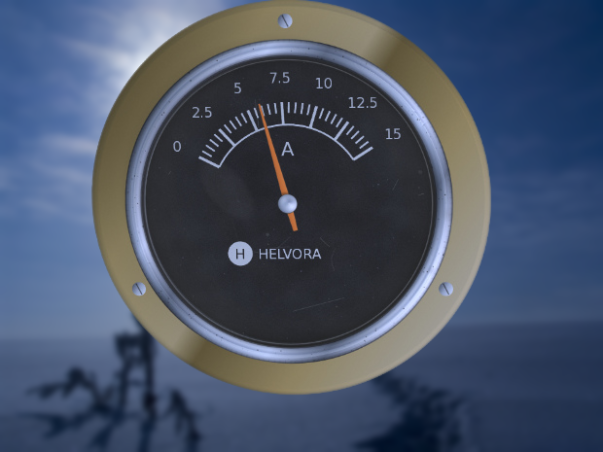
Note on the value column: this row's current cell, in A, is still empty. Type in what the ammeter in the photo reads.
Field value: 6 A
